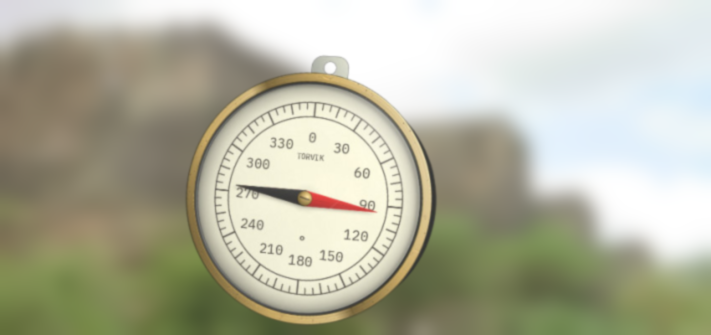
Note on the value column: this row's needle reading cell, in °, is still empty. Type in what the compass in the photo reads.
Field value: 95 °
